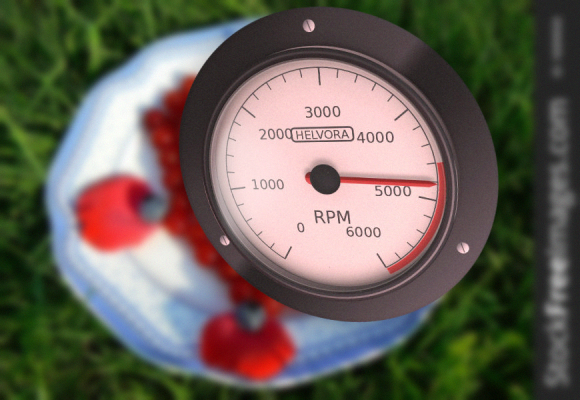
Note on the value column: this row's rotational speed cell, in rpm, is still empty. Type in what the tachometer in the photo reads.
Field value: 4800 rpm
